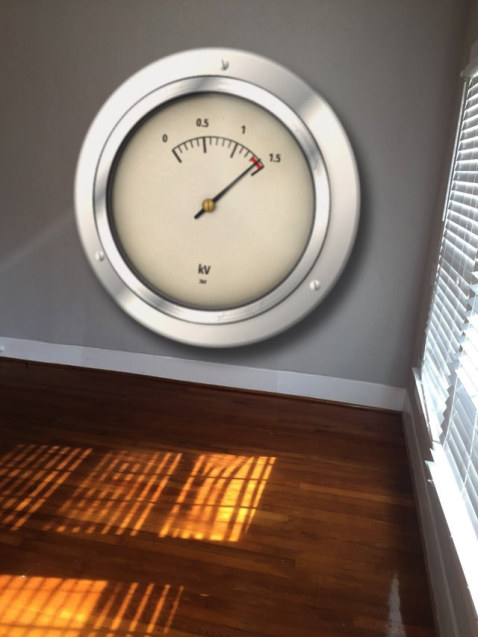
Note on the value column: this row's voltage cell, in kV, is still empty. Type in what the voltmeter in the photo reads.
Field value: 1.4 kV
